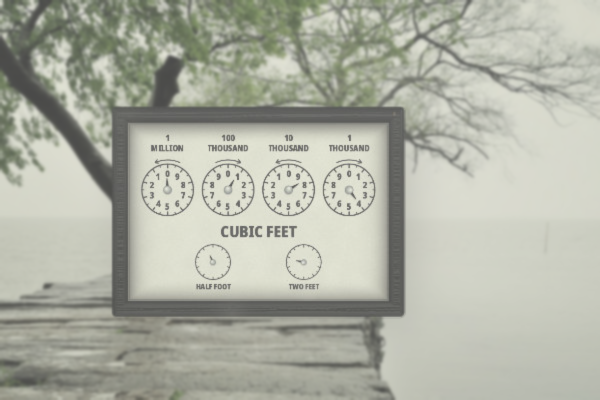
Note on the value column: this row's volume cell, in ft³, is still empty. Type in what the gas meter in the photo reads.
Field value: 8400 ft³
